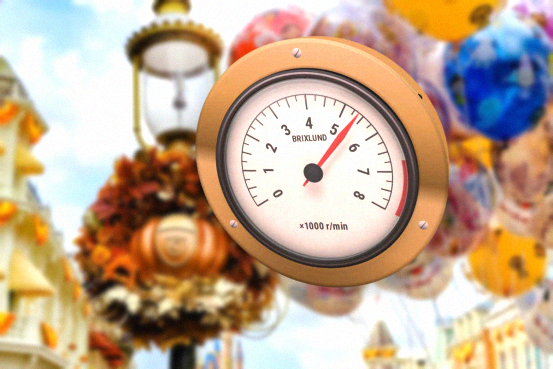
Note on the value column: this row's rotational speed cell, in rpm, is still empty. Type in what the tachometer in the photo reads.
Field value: 5375 rpm
